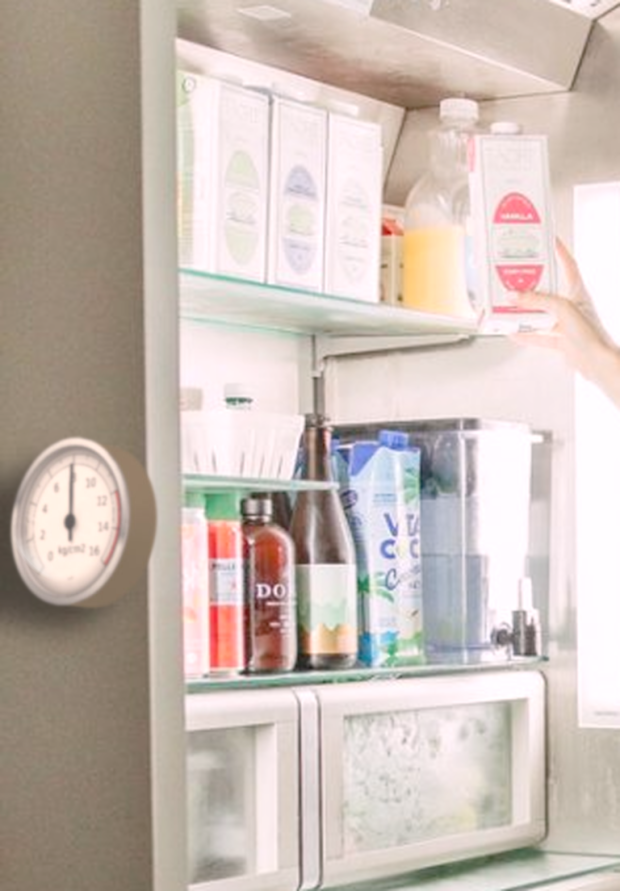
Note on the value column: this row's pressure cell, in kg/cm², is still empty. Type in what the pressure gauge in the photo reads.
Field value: 8 kg/cm²
